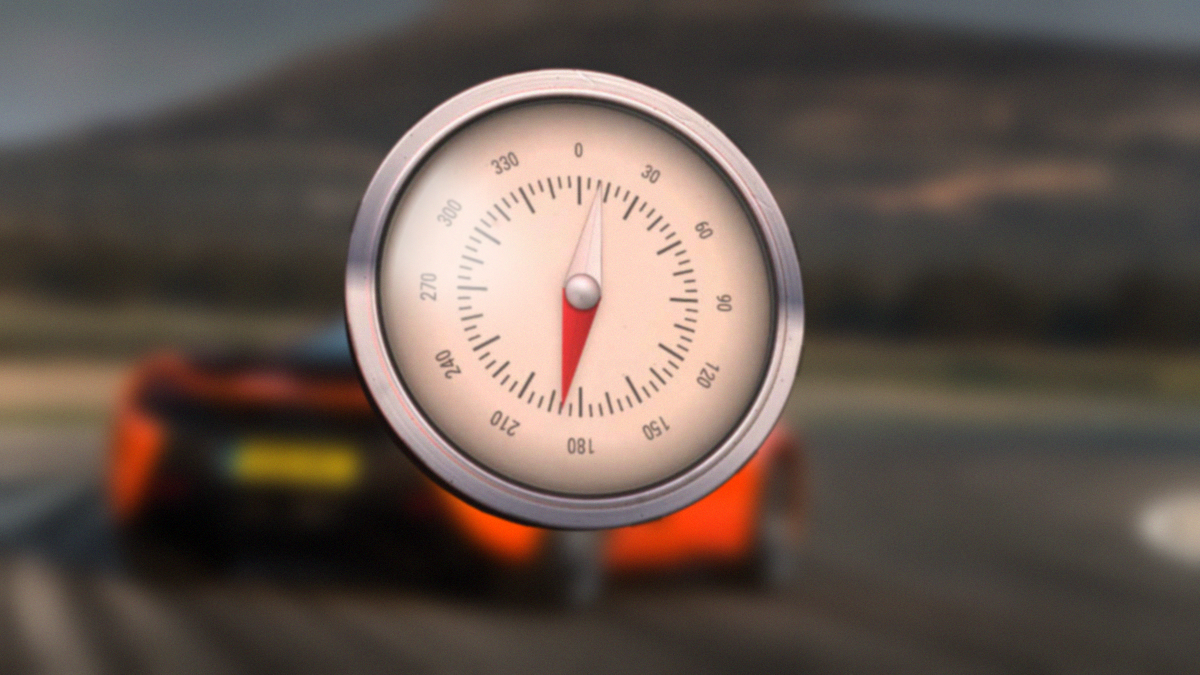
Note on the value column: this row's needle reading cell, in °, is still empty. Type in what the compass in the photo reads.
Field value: 190 °
